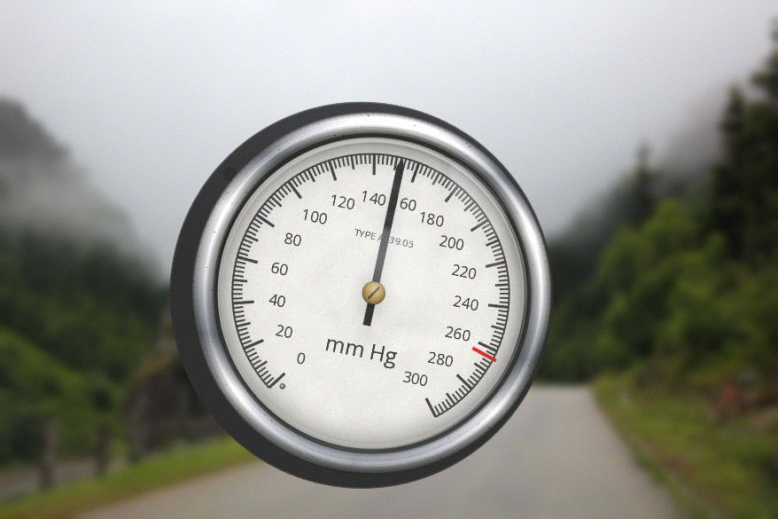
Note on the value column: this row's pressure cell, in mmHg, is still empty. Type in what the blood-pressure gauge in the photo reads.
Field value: 152 mmHg
